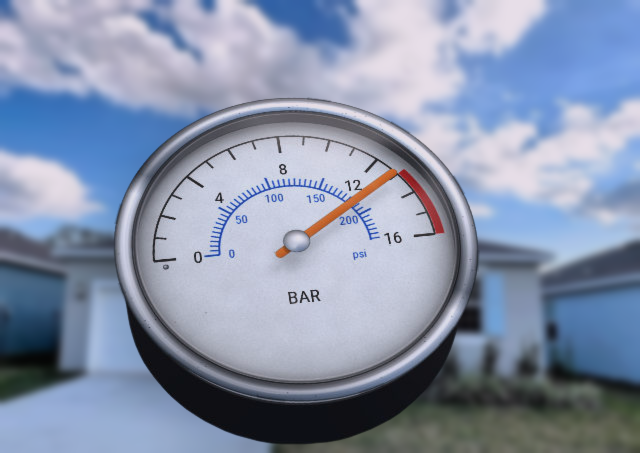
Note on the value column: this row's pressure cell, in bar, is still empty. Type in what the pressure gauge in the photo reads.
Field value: 13 bar
